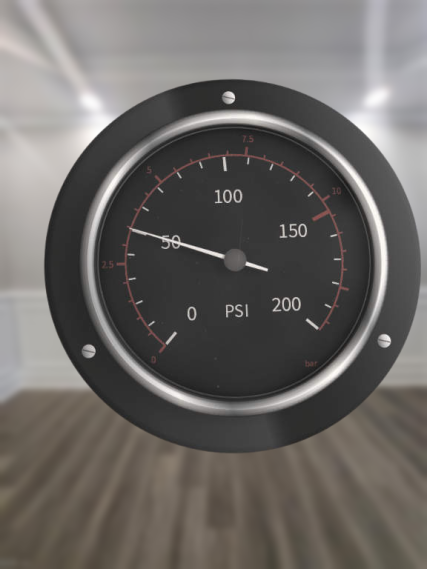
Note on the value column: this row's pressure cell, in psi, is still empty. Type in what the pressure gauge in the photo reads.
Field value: 50 psi
